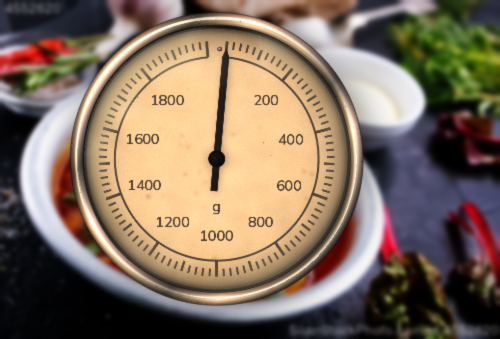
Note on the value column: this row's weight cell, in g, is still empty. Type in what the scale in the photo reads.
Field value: 0 g
